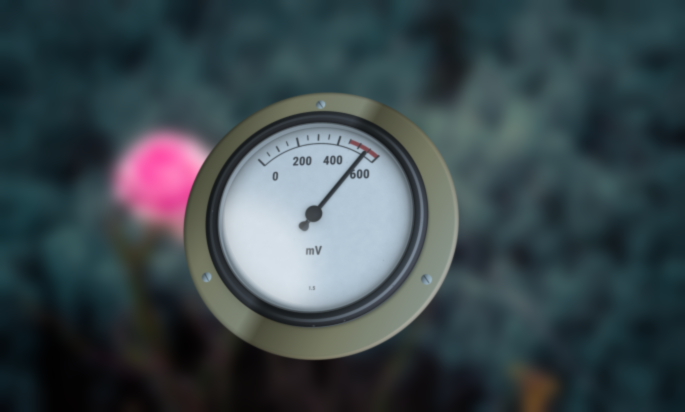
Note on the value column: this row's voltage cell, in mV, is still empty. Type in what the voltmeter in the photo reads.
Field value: 550 mV
